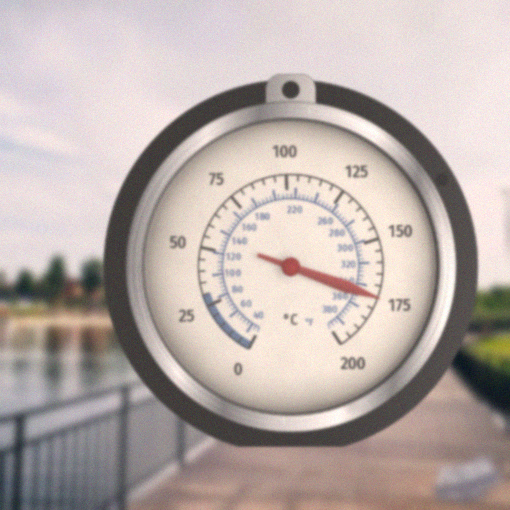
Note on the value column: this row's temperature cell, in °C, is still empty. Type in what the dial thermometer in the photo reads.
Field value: 175 °C
